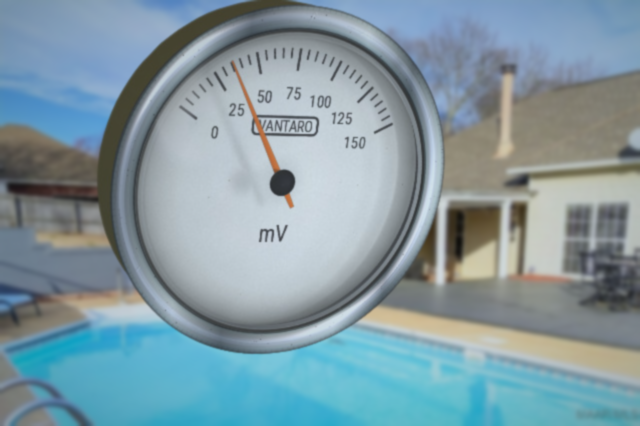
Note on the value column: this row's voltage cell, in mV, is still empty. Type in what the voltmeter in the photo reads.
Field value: 35 mV
